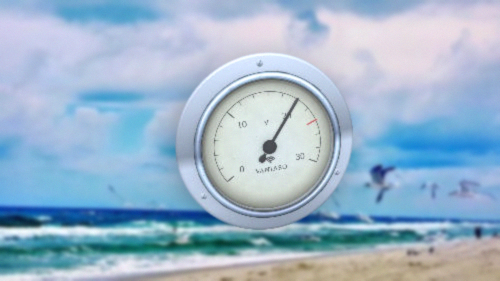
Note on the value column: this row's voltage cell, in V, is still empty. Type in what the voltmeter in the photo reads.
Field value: 20 V
